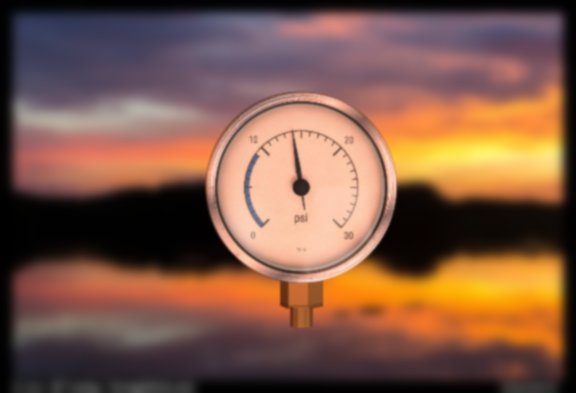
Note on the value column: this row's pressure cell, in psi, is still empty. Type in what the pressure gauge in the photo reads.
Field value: 14 psi
